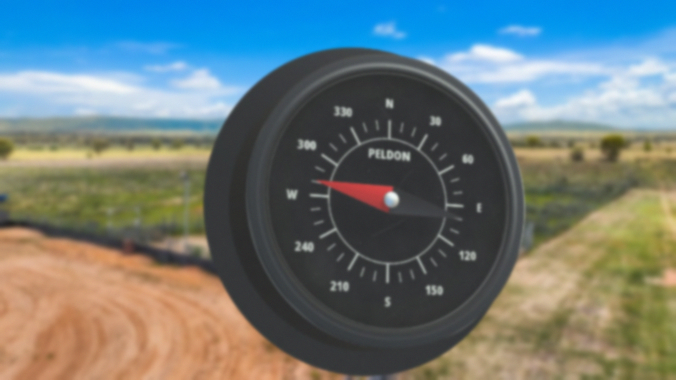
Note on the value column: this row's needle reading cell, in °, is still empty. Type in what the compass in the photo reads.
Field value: 280 °
